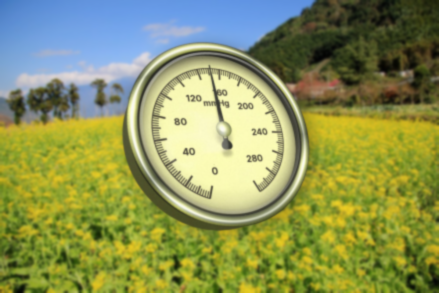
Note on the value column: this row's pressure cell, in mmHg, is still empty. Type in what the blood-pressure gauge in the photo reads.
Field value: 150 mmHg
